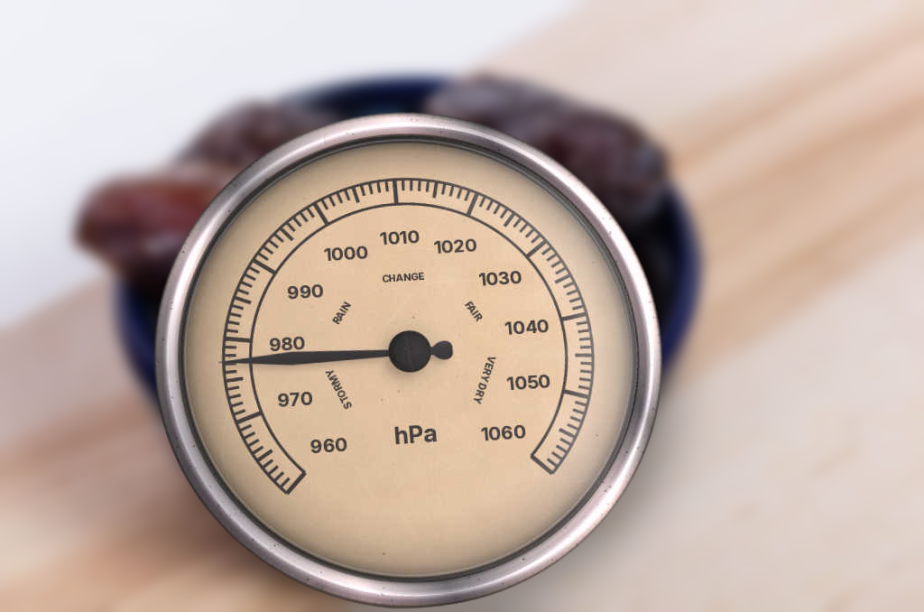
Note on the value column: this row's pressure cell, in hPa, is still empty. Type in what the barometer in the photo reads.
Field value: 977 hPa
